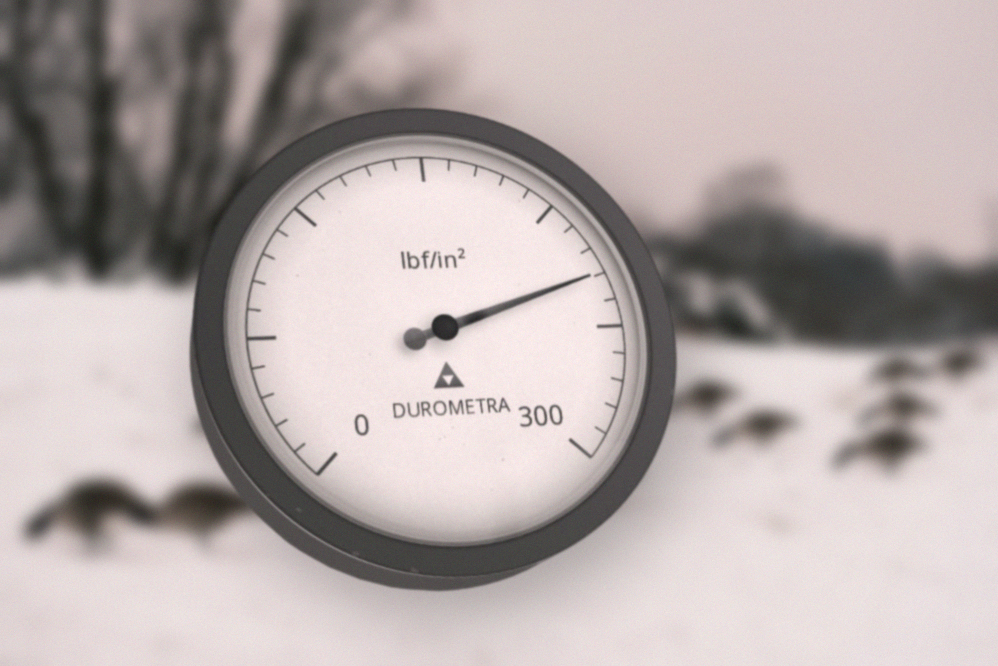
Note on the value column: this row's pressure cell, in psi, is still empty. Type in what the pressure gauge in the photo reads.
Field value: 230 psi
